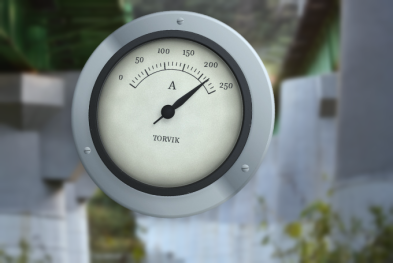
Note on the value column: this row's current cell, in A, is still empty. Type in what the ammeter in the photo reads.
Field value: 220 A
